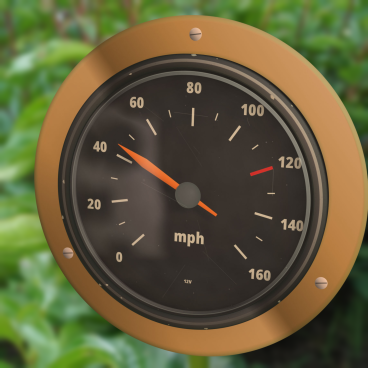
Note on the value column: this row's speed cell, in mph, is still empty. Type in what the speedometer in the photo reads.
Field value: 45 mph
